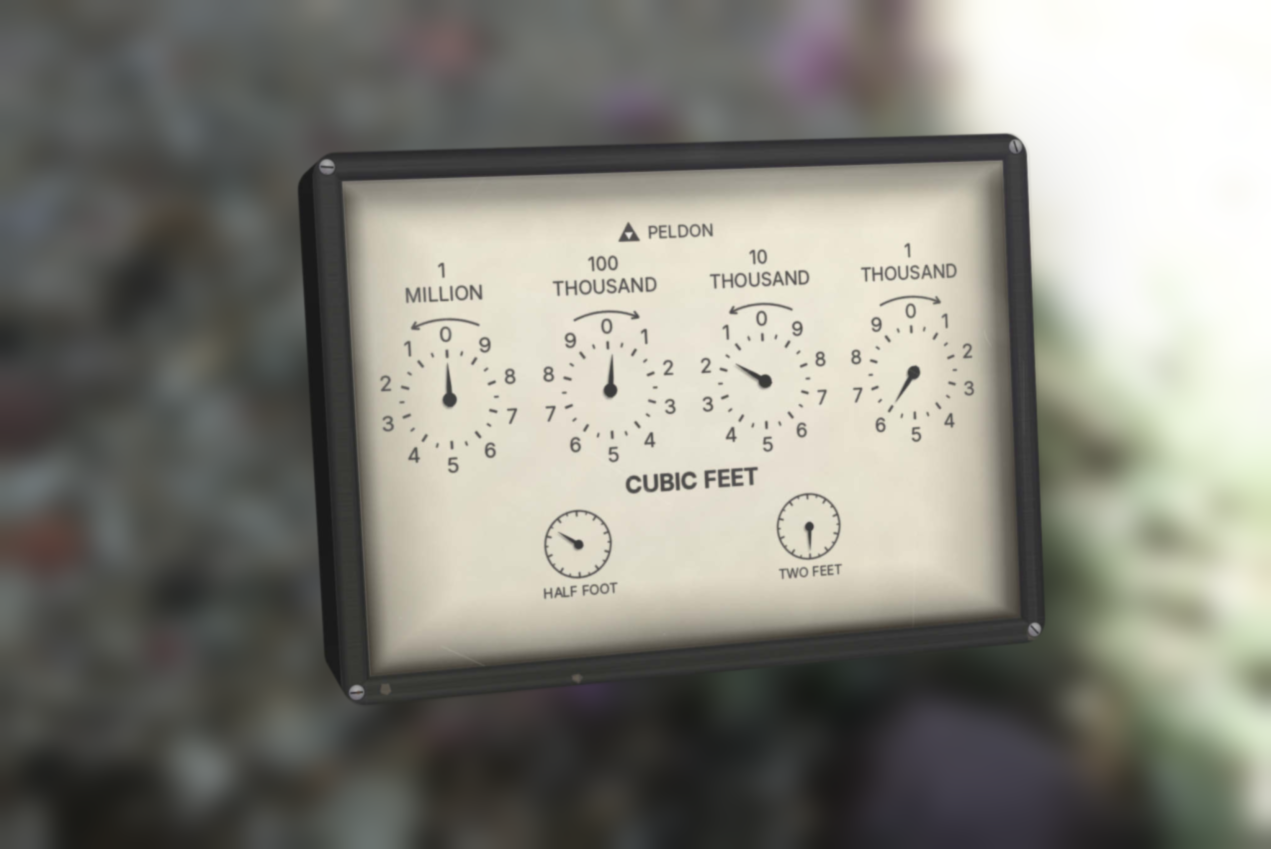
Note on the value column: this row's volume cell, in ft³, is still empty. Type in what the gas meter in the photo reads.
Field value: 1600 ft³
